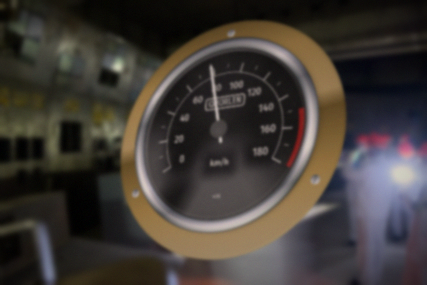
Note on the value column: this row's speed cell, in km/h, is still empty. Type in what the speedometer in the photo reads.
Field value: 80 km/h
